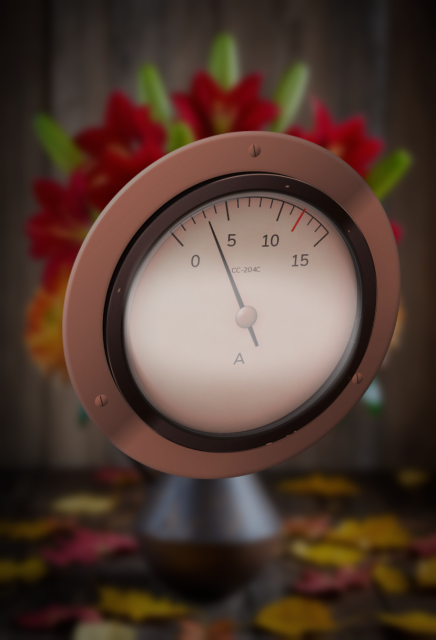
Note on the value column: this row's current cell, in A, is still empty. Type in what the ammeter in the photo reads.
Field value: 3 A
